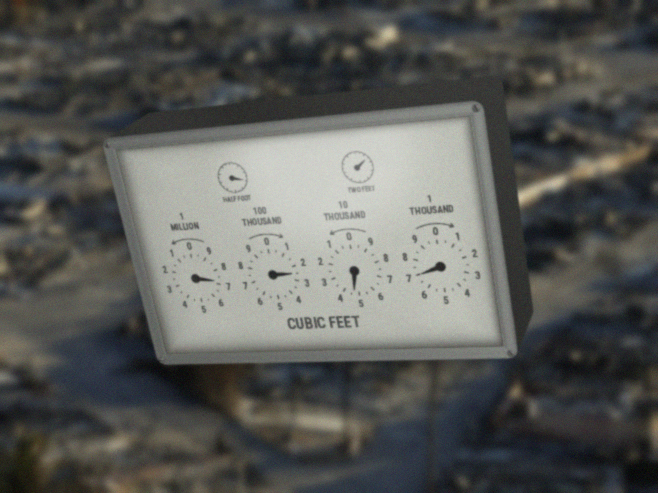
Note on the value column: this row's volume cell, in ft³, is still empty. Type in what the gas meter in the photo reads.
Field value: 724700 ft³
